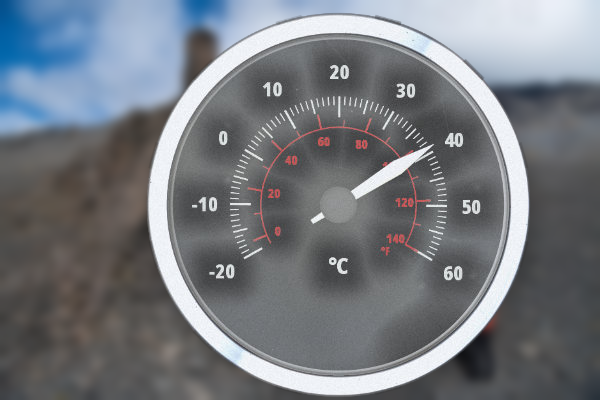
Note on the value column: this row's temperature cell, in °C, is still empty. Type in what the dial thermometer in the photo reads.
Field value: 39 °C
